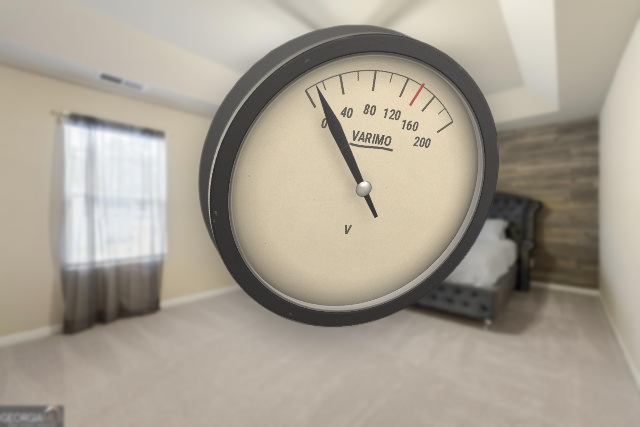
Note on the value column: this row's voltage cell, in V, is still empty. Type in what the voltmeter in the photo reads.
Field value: 10 V
